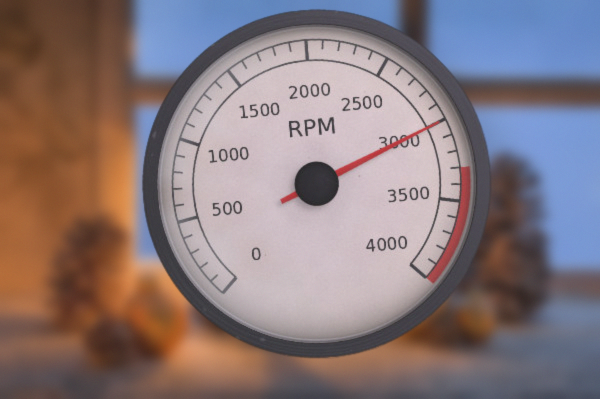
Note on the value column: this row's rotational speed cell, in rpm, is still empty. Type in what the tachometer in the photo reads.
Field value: 3000 rpm
